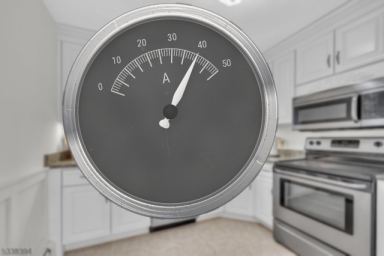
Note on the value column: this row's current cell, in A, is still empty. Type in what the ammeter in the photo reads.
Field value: 40 A
